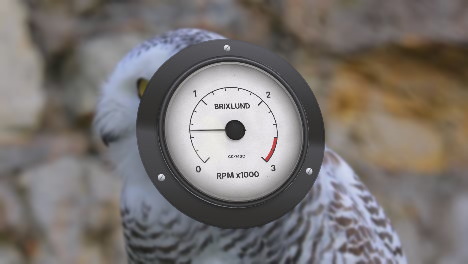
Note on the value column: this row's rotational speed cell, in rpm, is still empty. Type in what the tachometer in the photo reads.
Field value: 500 rpm
